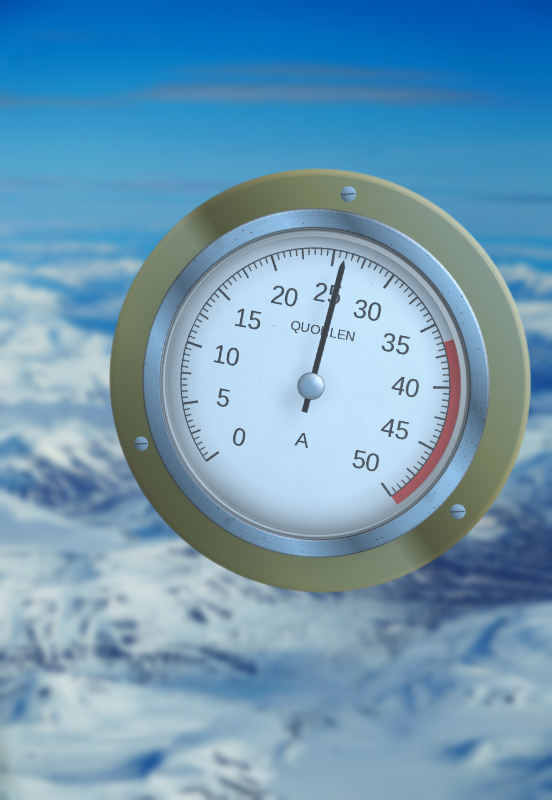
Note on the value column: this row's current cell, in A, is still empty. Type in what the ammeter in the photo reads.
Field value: 26 A
